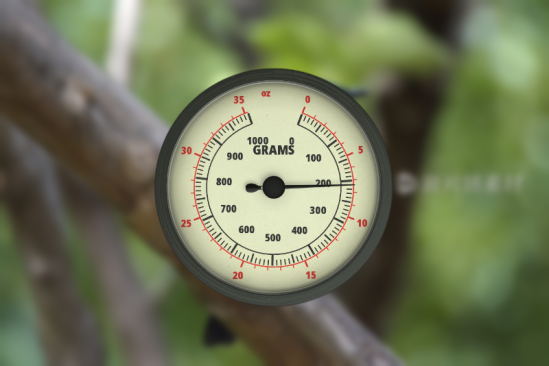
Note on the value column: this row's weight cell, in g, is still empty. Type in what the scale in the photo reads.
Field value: 210 g
